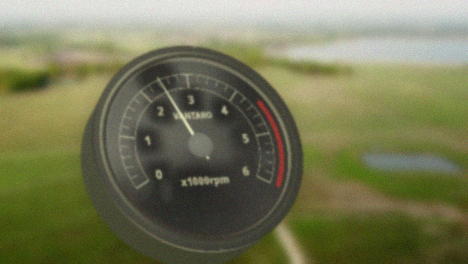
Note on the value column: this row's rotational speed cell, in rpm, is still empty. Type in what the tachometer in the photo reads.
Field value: 2400 rpm
